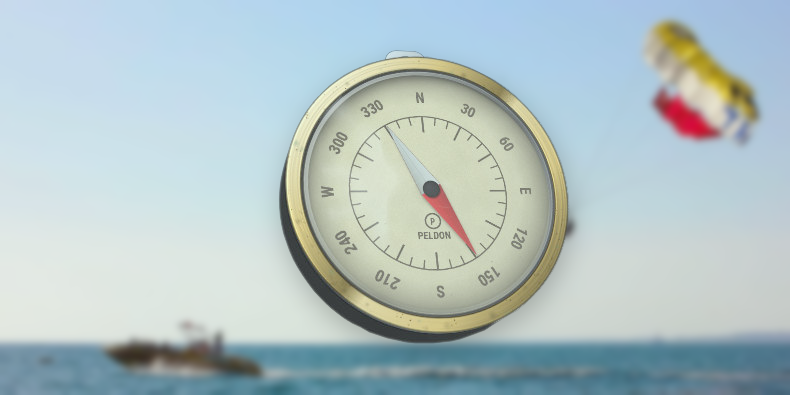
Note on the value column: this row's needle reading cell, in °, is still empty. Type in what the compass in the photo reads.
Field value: 150 °
